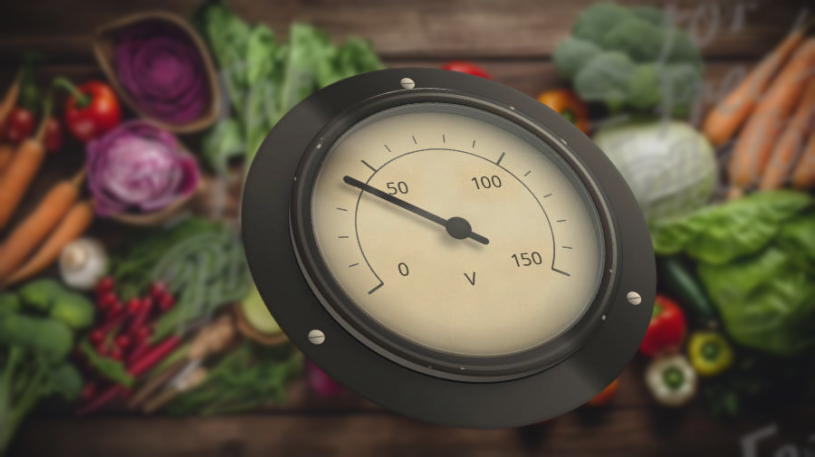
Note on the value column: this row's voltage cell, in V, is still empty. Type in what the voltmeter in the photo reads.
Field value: 40 V
